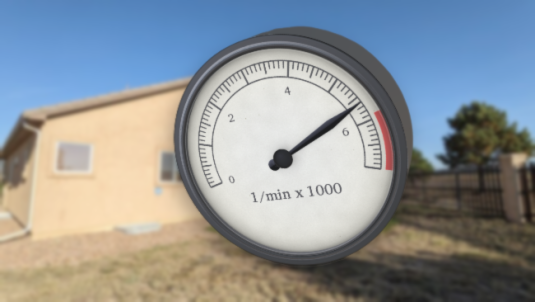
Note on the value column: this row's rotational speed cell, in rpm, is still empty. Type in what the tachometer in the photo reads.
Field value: 5600 rpm
